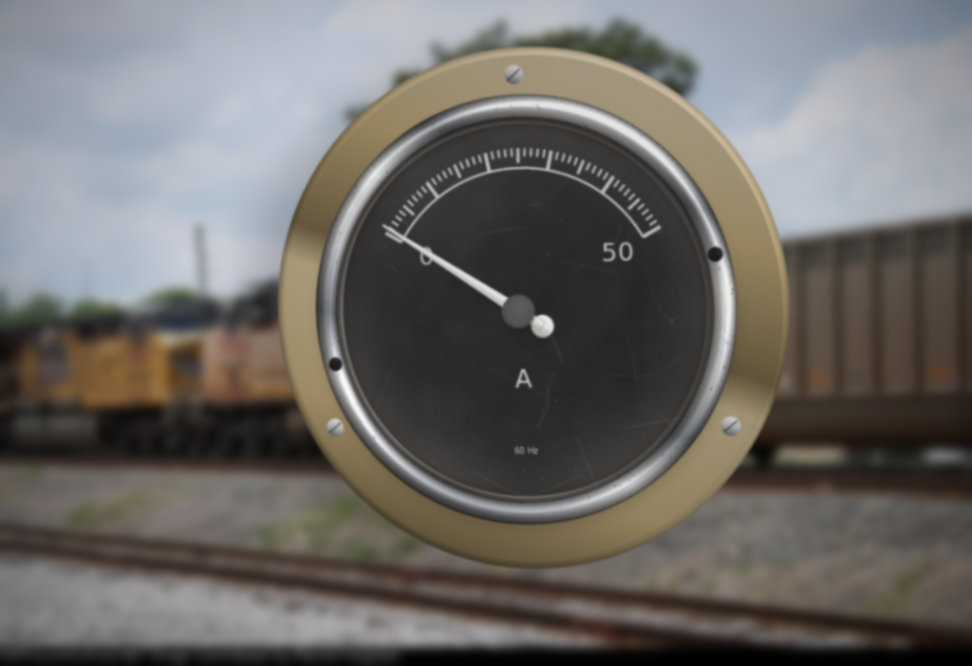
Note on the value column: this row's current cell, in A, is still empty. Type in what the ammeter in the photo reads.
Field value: 1 A
